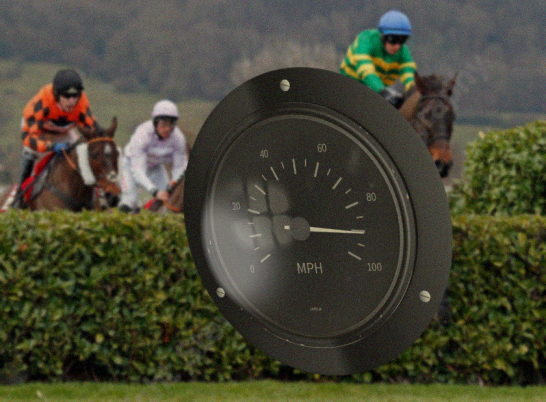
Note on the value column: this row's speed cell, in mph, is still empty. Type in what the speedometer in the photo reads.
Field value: 90 mph
